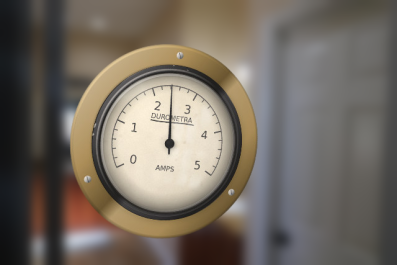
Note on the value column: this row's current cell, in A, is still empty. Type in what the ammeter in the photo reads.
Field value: 2.4 A
